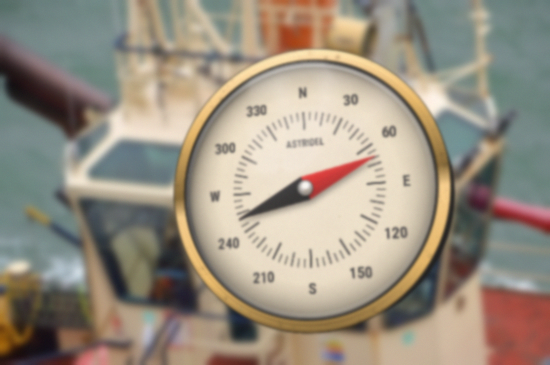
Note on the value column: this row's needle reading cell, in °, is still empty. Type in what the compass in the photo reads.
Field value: 70 °
